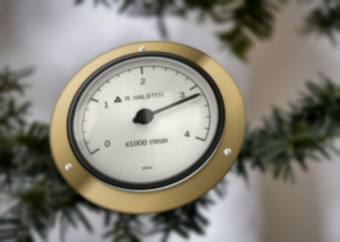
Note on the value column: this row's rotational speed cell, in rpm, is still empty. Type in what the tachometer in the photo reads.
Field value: 3200 rpm
